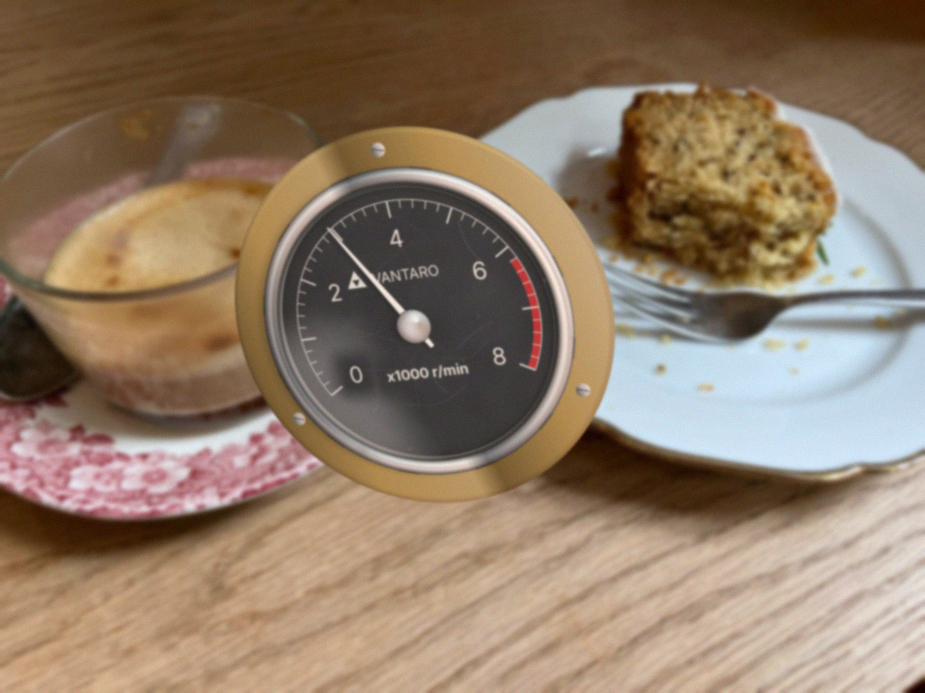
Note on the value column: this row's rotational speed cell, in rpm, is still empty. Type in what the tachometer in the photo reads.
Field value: 3000 rpm
